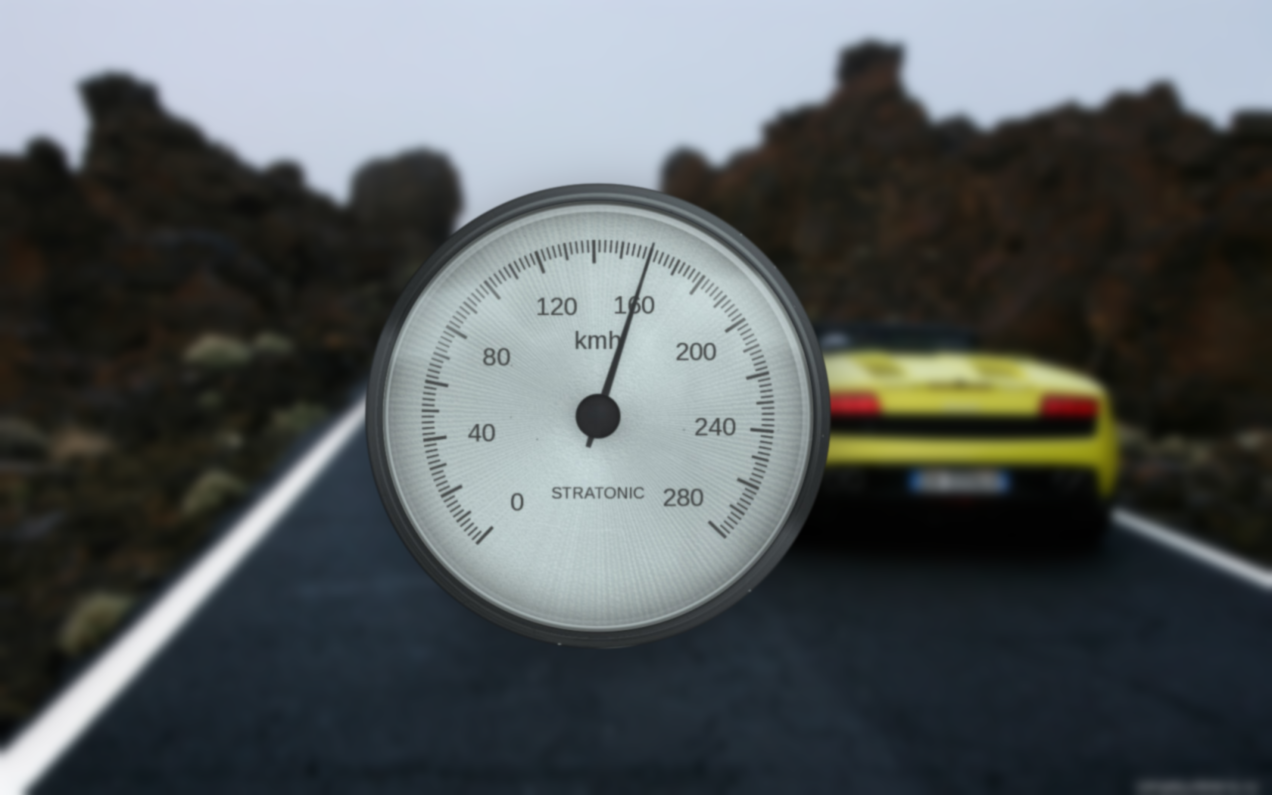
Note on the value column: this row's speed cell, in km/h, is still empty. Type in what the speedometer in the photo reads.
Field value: 160 km/h
